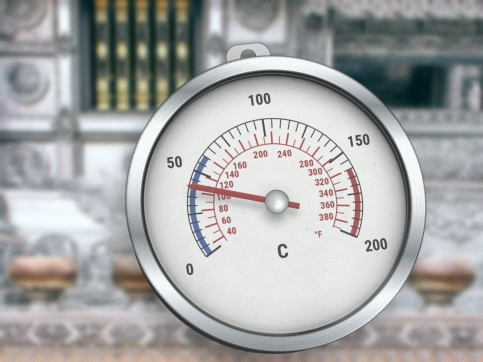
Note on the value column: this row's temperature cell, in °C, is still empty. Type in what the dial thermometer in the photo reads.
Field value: 40 °C
